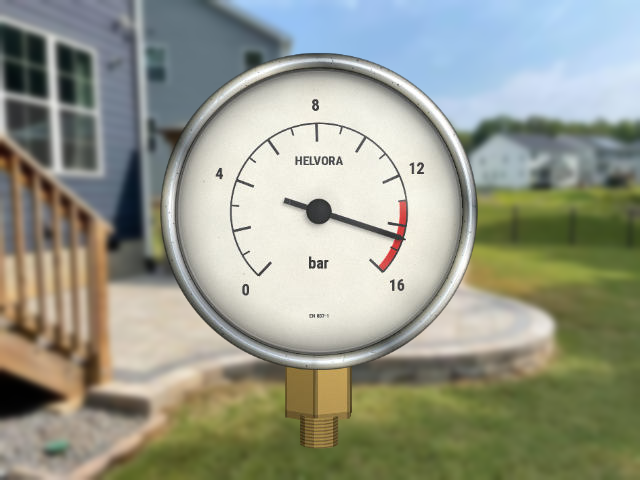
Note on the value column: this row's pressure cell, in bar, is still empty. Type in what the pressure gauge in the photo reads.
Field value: 14.5 bar
